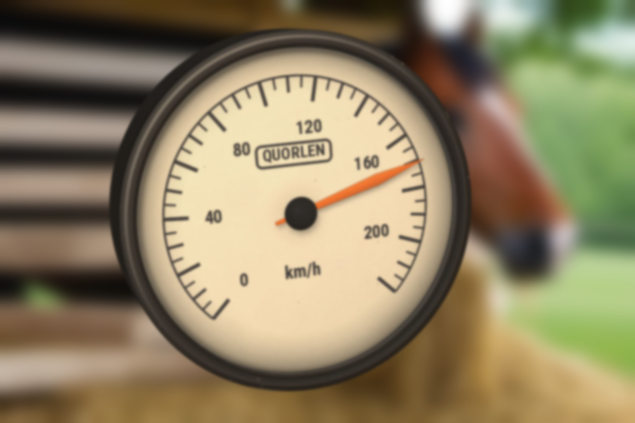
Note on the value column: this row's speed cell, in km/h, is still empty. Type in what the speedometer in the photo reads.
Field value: 170 km/h
